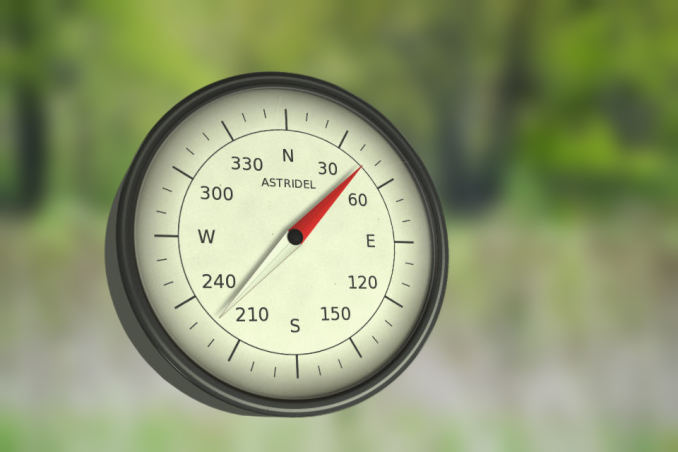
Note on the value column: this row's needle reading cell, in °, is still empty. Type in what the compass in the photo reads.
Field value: 45 °
